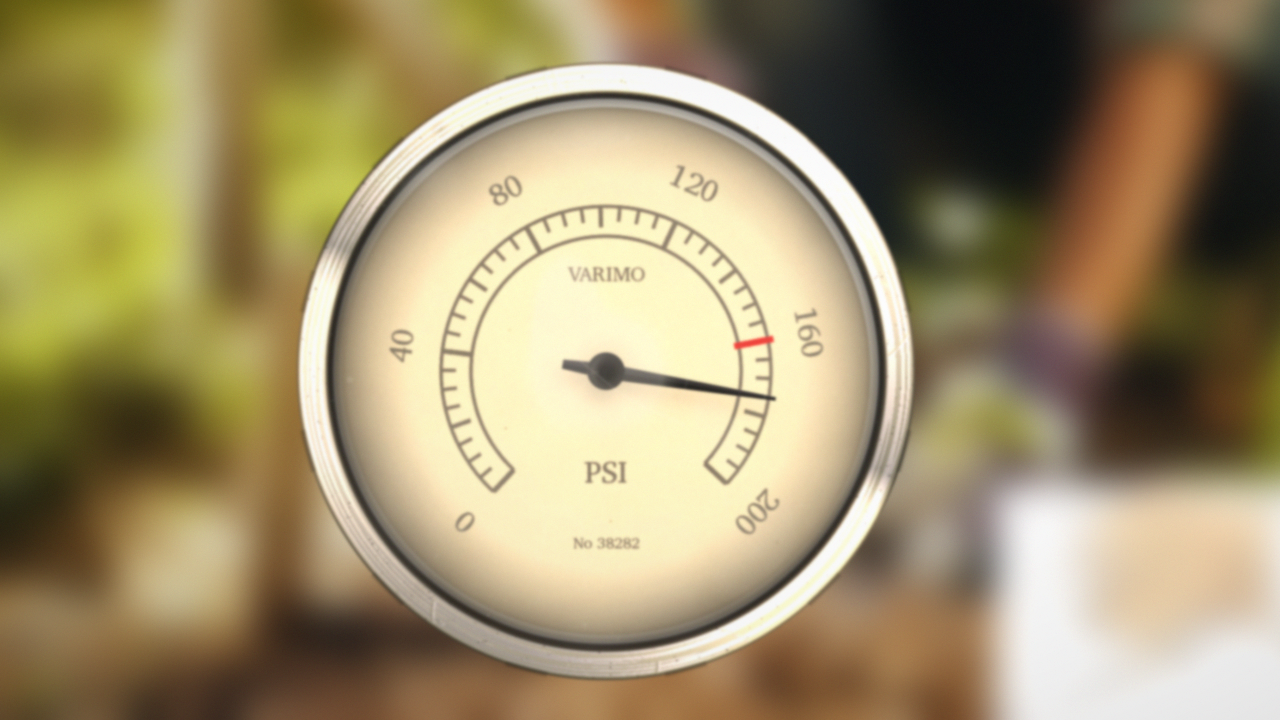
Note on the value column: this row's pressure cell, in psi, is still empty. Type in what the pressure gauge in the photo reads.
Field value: 175 psi
